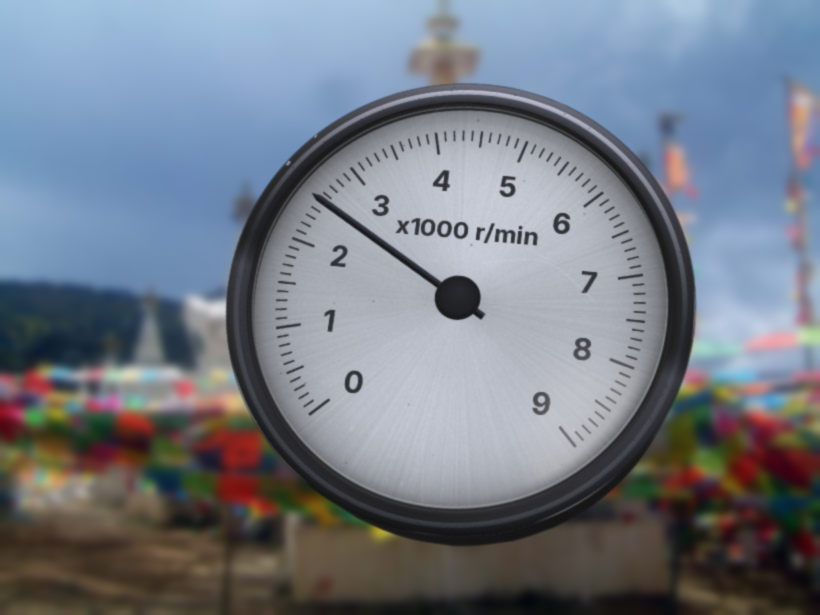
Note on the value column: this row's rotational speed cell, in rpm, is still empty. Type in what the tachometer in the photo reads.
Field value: 2500 rpm
